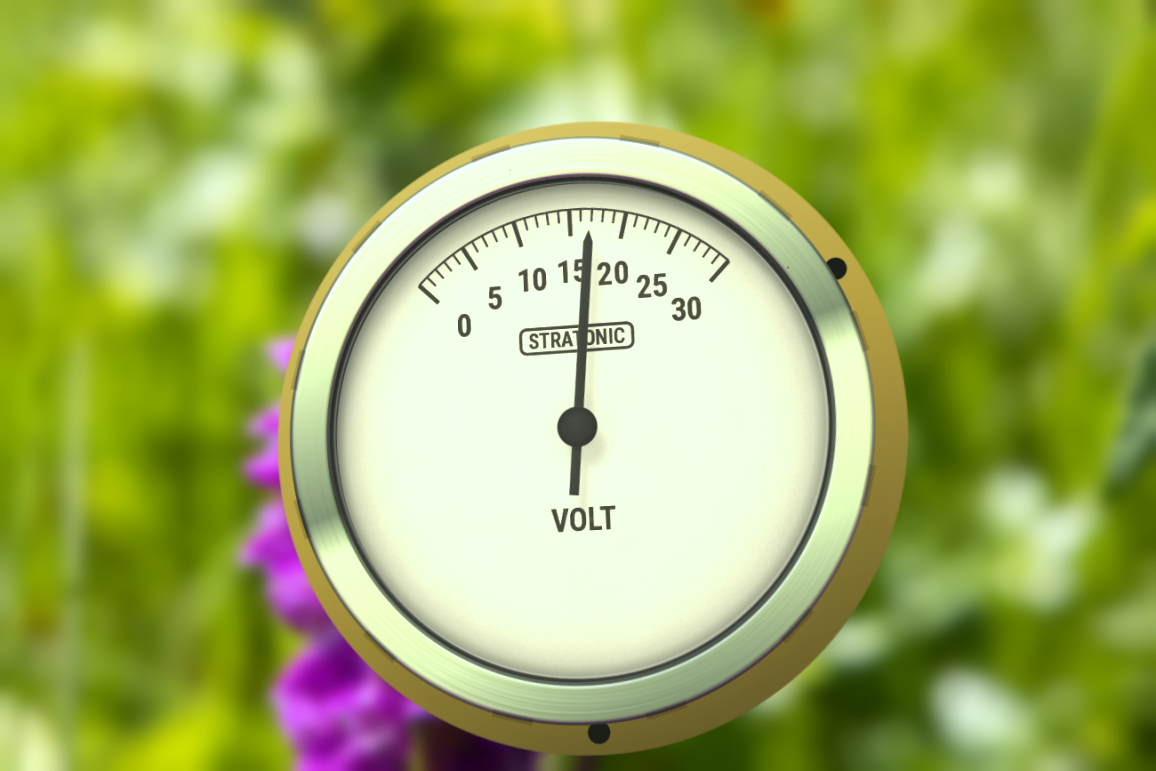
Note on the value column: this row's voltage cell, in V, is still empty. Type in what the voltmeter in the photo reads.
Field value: 17 V
